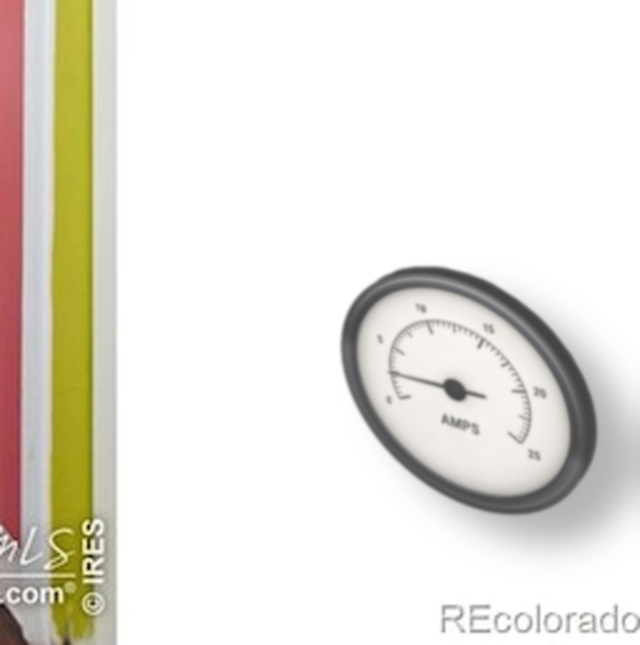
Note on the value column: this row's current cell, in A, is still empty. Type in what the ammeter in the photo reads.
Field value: 2.5 A
